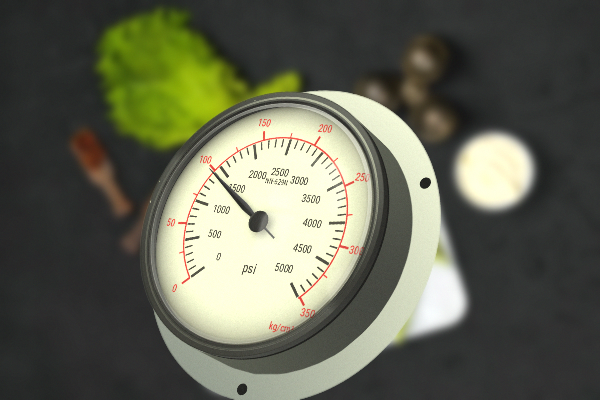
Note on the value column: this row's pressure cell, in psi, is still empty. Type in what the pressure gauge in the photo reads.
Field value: 1400 psi
